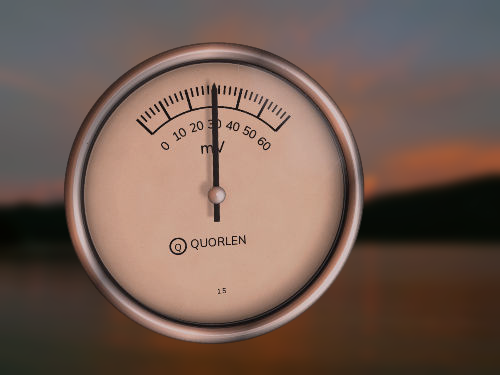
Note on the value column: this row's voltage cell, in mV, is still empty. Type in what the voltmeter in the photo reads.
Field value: 30 mV
